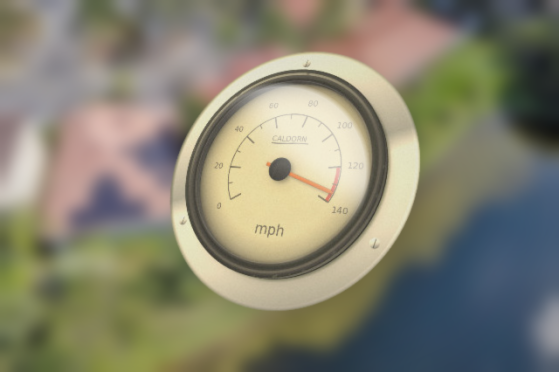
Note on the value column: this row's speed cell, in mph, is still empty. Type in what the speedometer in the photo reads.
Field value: 135 mph
